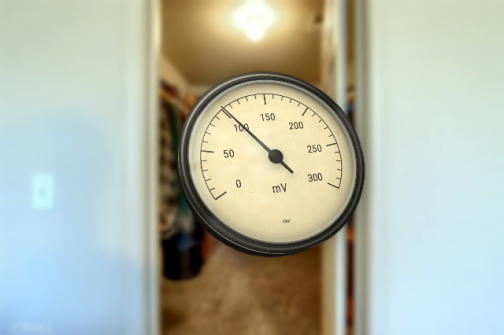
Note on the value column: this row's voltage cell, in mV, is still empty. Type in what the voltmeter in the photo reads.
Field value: 100 mV
